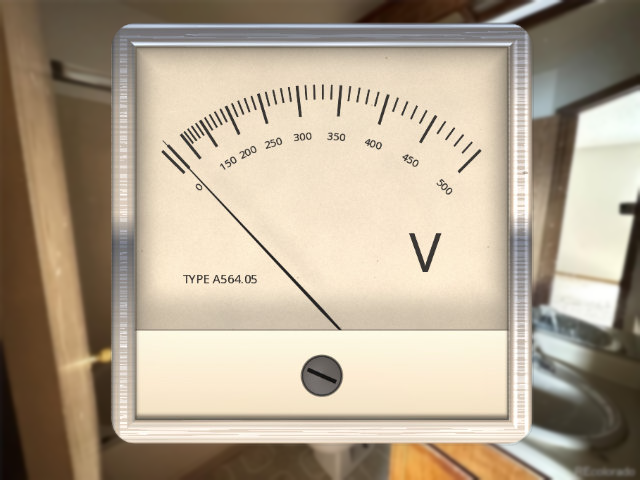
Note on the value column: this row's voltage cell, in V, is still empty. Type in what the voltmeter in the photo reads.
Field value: 50 V
